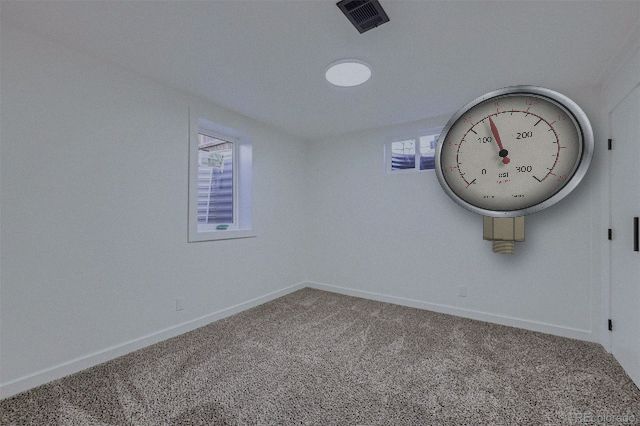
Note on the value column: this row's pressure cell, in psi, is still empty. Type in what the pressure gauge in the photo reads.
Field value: 130 psi
